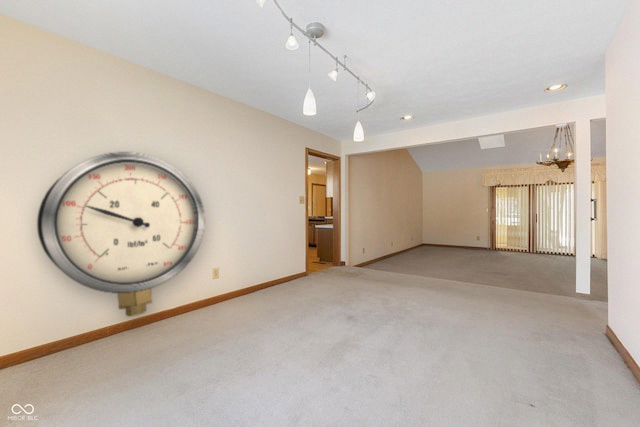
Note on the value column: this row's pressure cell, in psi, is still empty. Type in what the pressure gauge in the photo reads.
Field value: 15 psi
